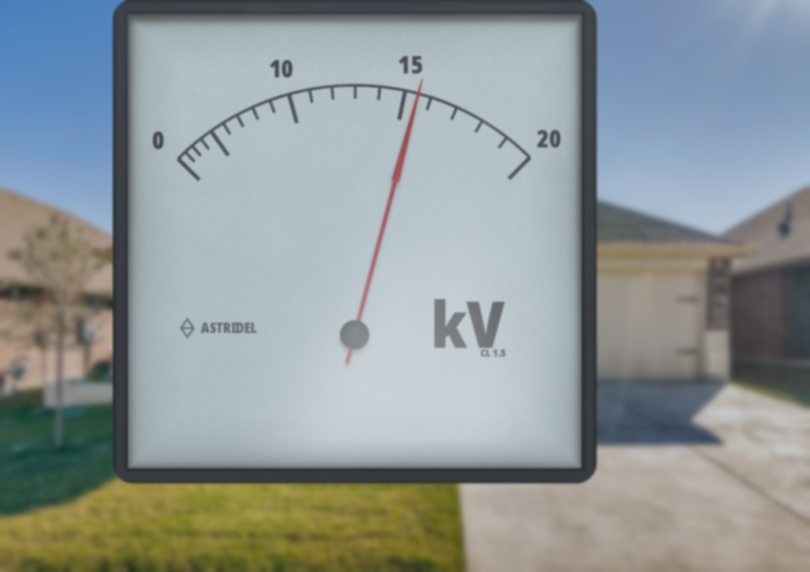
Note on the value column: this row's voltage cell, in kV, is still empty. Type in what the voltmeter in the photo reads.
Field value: 15.5 kV
